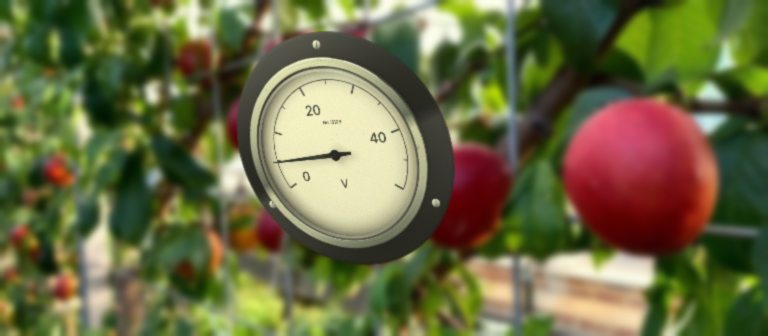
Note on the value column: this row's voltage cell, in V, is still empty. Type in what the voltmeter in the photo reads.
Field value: 5 V
